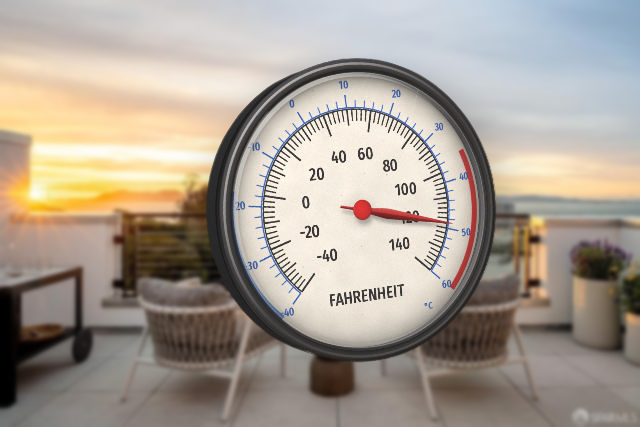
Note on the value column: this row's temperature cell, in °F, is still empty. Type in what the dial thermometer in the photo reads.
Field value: 120 °F
